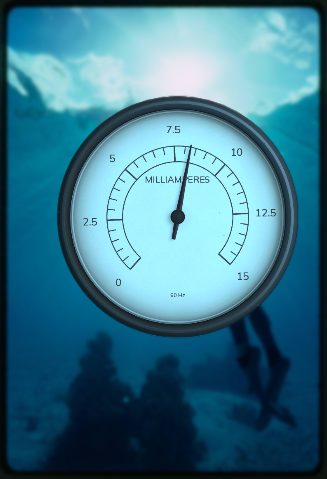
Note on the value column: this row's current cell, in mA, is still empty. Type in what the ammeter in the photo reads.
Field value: 8.25 mA
